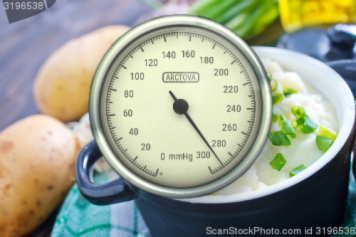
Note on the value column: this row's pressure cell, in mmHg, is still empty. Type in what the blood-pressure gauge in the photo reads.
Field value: 290 mmHg
